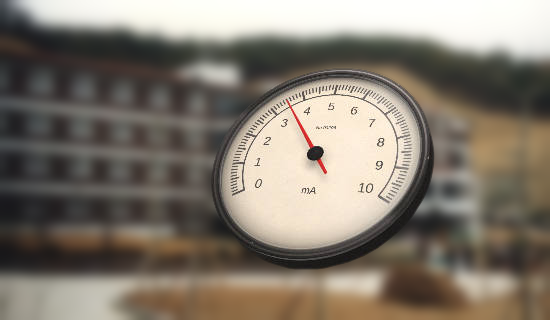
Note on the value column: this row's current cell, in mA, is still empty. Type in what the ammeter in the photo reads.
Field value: 3.5 mA
